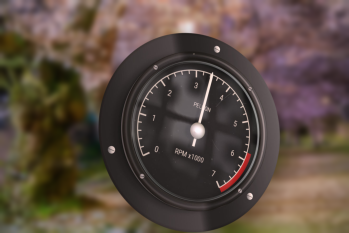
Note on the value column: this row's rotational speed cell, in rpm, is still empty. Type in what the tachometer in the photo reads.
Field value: 3400 rpm
